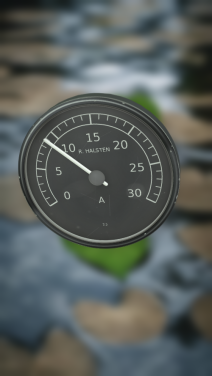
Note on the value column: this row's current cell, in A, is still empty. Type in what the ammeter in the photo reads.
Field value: 9 A
